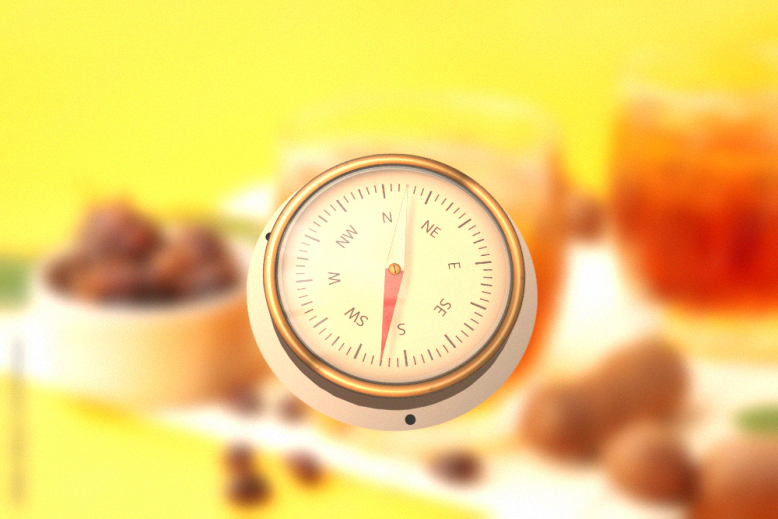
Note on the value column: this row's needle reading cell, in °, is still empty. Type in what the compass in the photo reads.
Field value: 195 °
